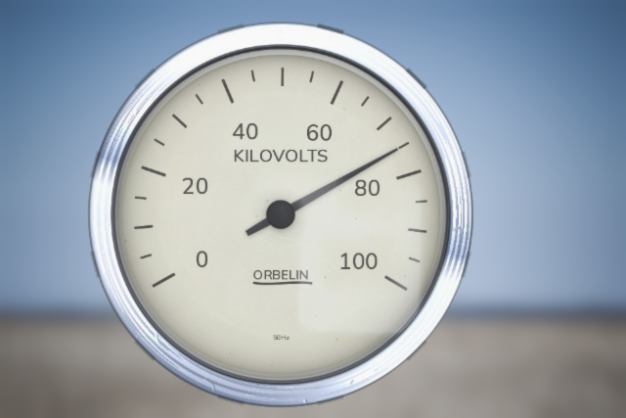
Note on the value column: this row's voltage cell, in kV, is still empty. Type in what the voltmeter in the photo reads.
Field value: 75 kV
